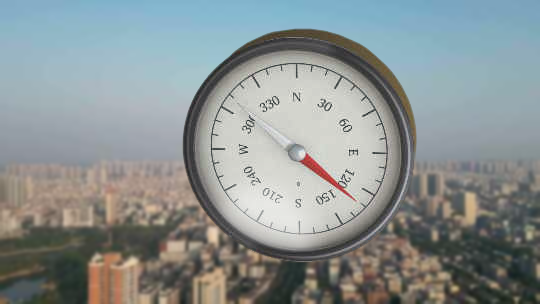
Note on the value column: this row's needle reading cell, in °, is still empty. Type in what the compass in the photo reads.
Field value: 130 °
